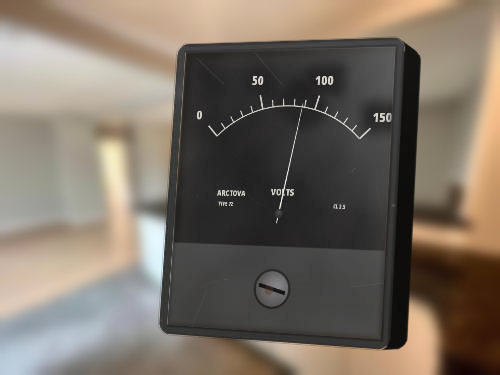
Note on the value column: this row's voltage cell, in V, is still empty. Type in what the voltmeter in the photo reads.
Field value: 90 V
